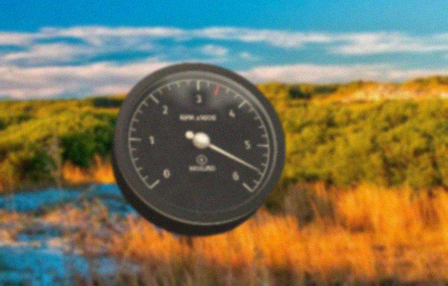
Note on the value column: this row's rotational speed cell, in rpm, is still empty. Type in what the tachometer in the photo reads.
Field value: 5600 rpm
